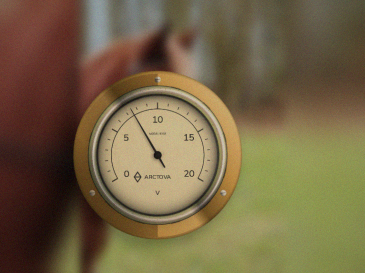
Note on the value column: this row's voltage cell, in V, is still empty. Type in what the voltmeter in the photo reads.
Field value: 7.5 V
